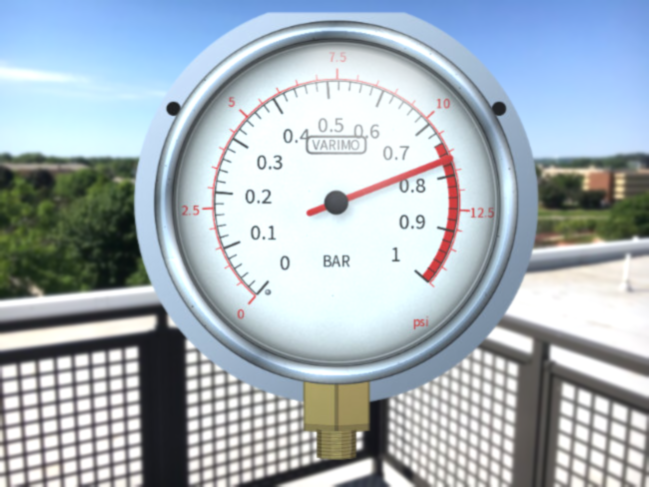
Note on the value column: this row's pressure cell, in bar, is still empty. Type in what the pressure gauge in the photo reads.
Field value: 0.77 bar
